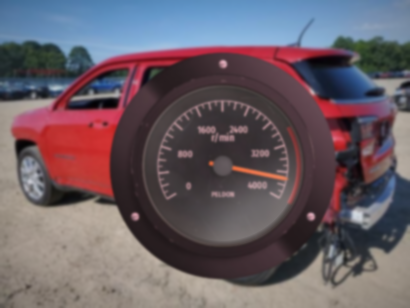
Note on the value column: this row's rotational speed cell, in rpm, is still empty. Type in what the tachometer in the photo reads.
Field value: 3700 rpm
